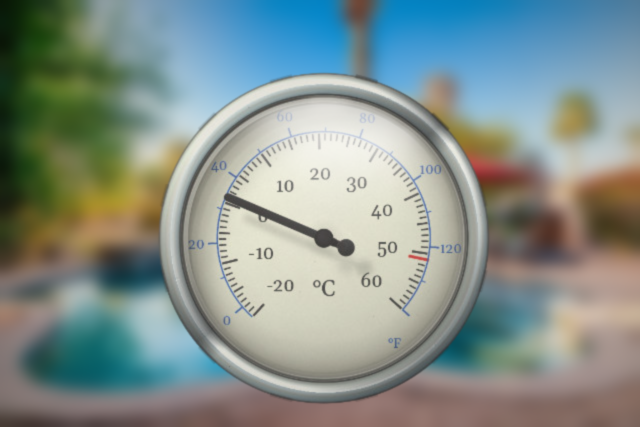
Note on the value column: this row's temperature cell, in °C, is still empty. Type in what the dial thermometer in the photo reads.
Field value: 1 °C
